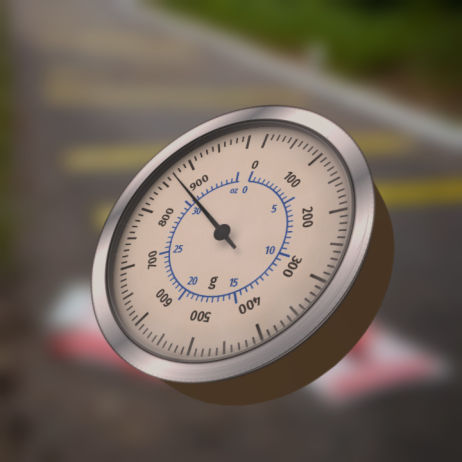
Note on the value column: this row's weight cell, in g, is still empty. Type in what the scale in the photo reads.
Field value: 870 g
